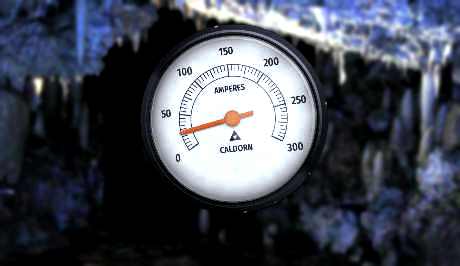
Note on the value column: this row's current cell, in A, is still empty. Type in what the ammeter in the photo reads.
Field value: 25 A
